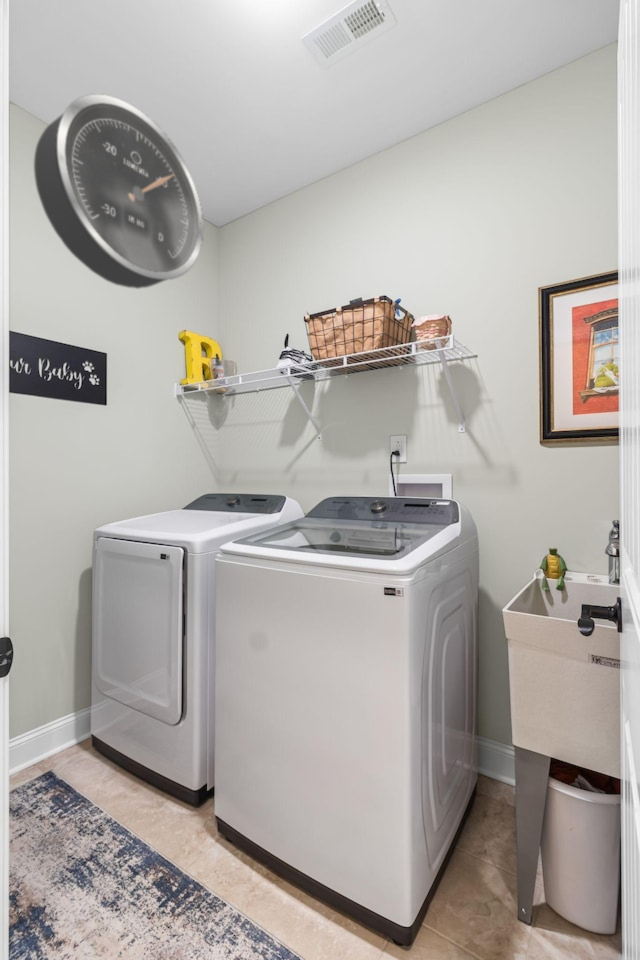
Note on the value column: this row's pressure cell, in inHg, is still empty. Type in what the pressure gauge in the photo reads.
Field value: -10 inHg
